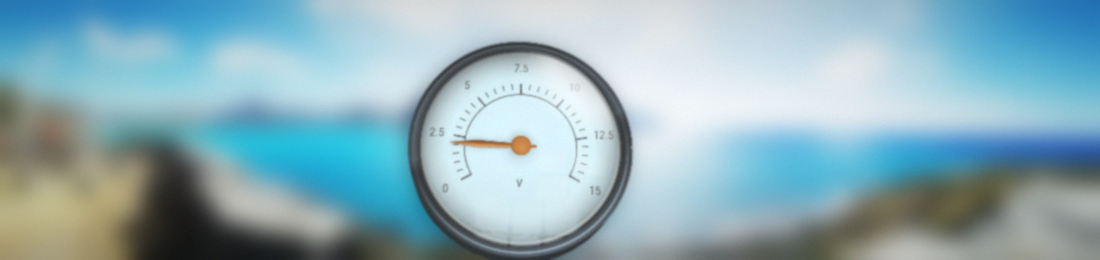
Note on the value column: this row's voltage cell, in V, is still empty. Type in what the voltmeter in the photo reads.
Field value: 2 V
